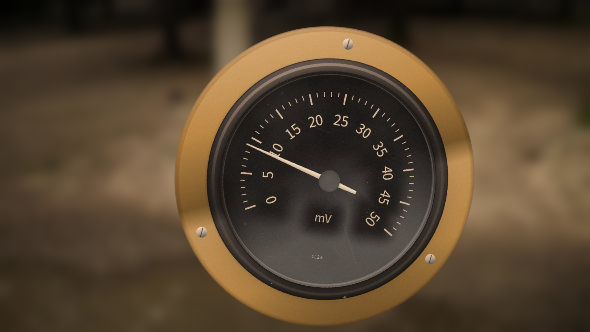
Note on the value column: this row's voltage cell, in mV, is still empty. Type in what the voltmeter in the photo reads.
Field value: 9 mV
